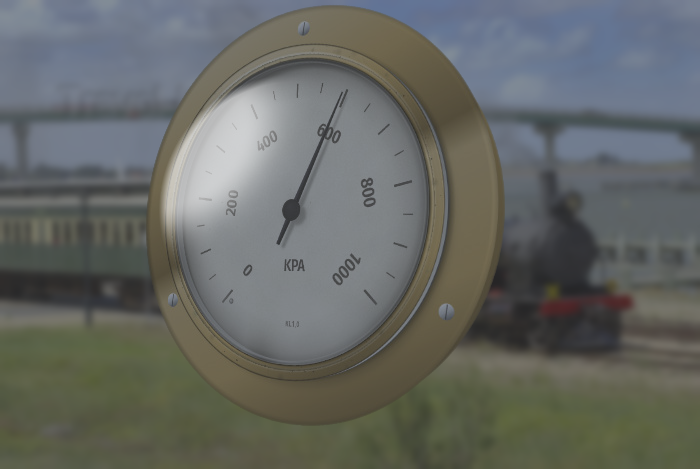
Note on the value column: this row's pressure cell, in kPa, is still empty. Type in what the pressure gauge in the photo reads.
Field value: 600 kPa
